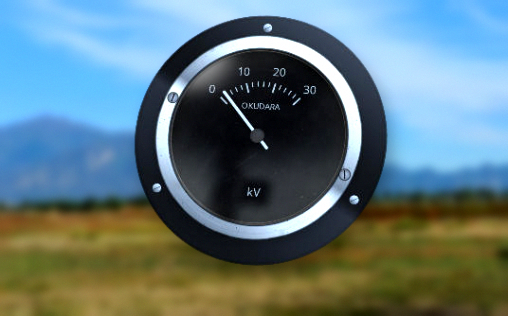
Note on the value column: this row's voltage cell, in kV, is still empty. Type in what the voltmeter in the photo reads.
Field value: 2 kV
